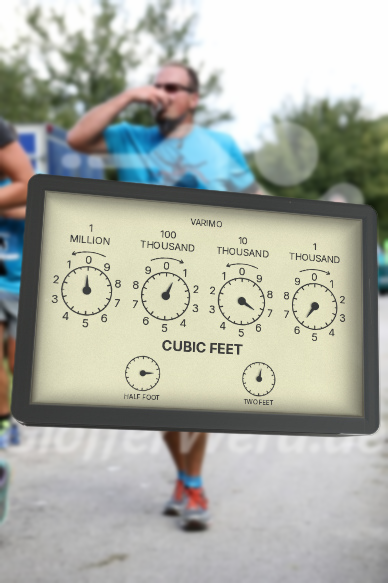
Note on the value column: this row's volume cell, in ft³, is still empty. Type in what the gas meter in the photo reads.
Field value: 6600 ft³
